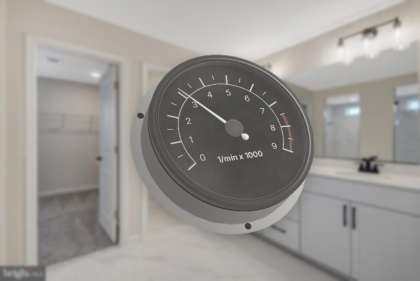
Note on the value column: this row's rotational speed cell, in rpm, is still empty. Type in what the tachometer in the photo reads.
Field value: 3000 rpm
